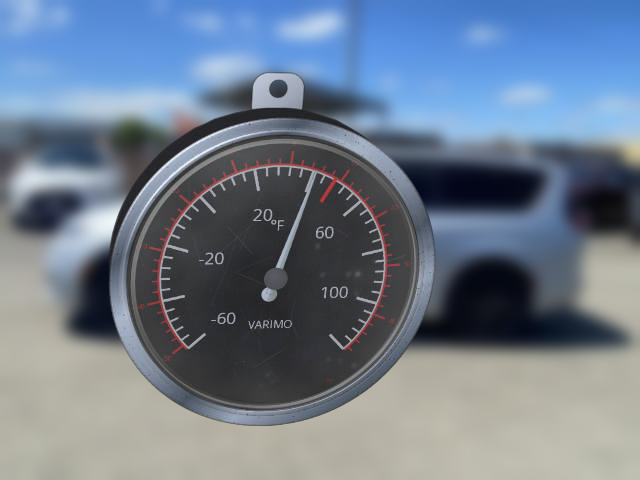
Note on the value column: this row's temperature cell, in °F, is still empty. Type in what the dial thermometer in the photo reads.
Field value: 40 °F
